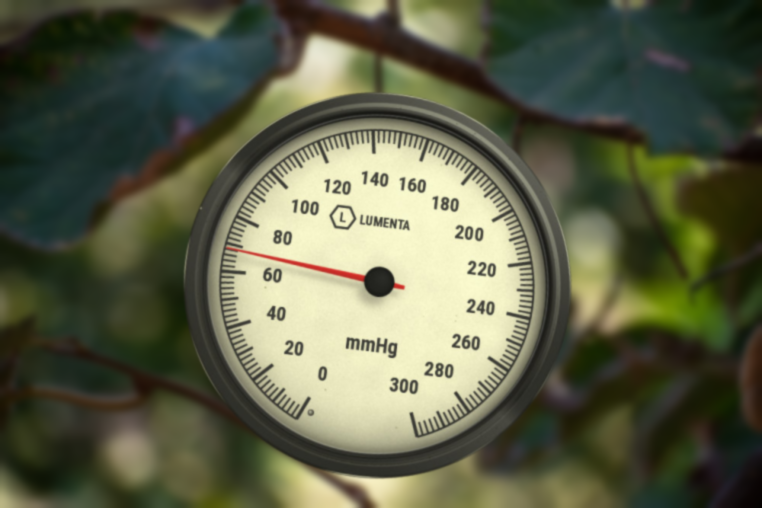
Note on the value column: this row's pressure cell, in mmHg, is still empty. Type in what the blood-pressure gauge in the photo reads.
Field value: 68 mmHg
